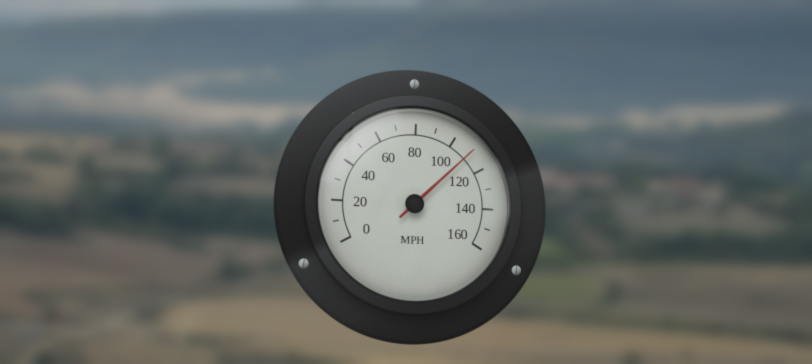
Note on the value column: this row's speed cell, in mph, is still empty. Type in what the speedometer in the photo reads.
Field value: 110 mph
